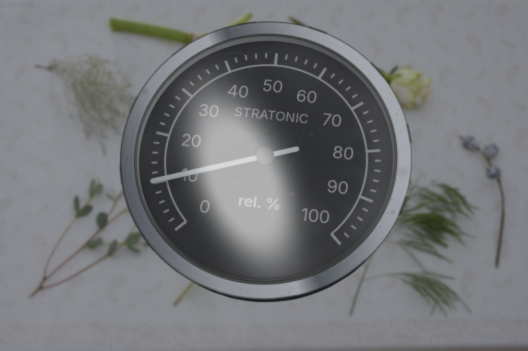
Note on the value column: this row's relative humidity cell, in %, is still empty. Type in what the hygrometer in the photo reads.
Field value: 10 %
